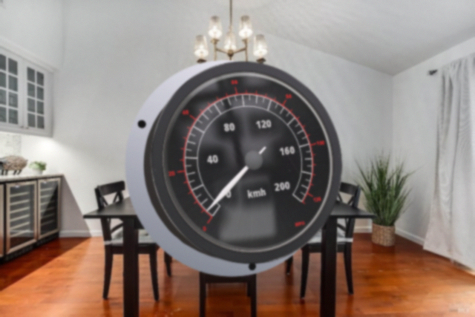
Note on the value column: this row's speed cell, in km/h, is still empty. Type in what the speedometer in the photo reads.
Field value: 5 km/h
